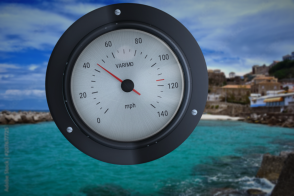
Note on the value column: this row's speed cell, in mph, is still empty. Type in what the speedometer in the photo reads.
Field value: 45 mph
